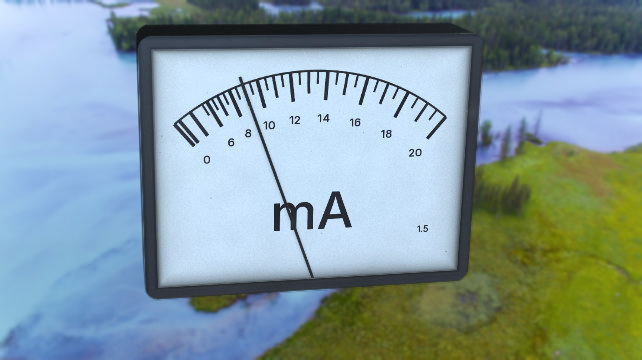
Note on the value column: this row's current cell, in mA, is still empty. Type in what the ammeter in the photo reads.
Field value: 9 mA
